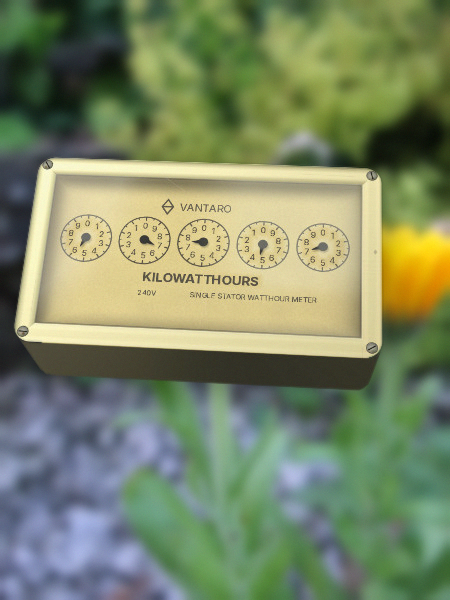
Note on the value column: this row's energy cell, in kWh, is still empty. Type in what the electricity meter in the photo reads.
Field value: 56747 kWh
